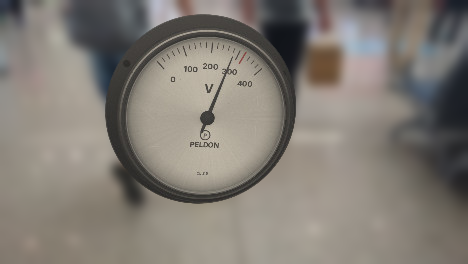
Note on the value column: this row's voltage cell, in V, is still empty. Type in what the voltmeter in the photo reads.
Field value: 280 V
